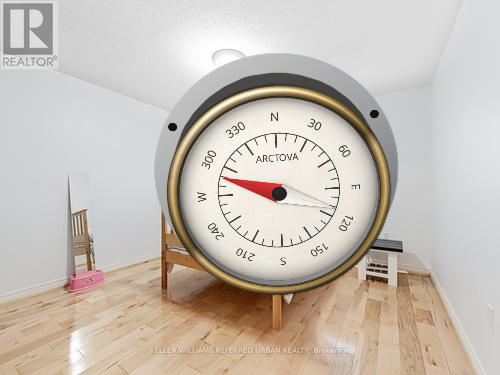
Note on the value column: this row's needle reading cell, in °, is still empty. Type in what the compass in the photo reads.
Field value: 290 °
